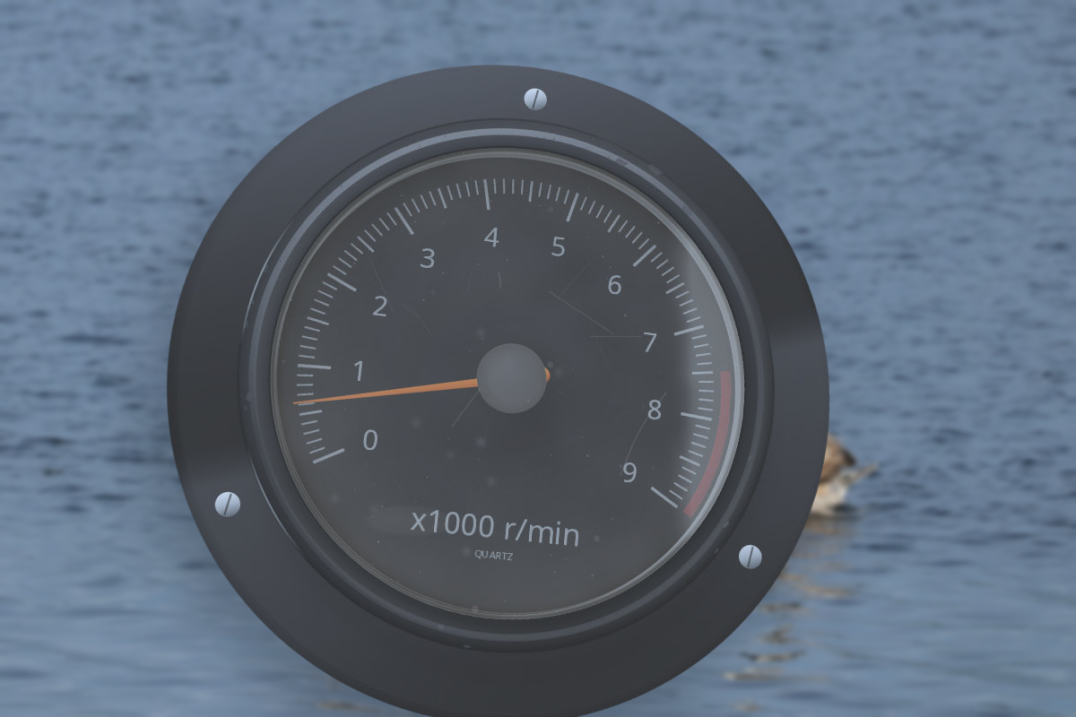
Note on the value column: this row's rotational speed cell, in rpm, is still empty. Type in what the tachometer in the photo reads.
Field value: 600 rpm
